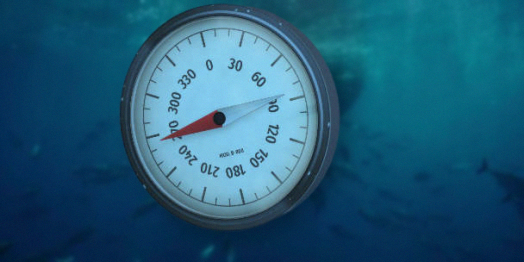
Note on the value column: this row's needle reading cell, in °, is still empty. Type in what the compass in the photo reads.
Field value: 265 °
